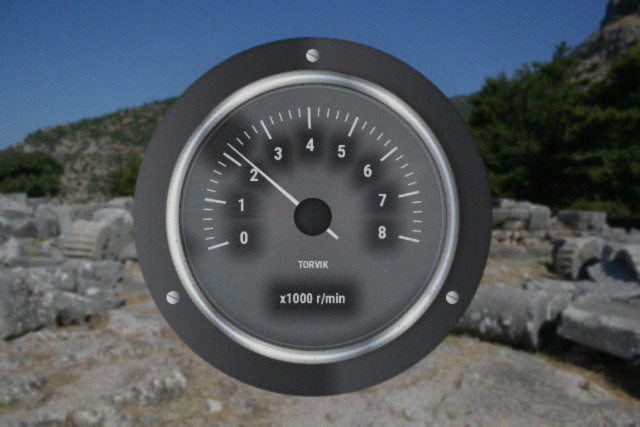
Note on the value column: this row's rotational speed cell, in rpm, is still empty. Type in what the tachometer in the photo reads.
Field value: 2200 rpm
